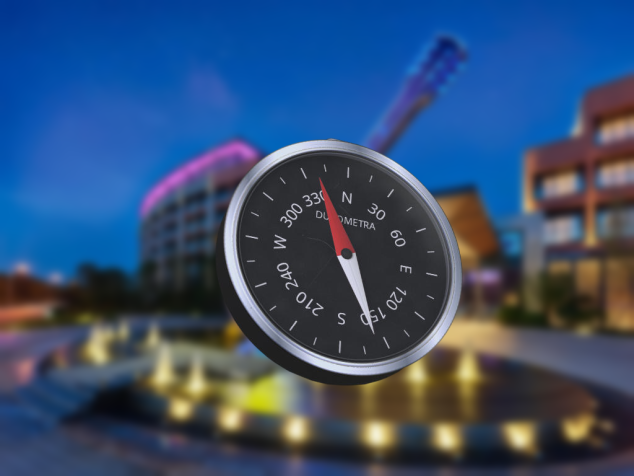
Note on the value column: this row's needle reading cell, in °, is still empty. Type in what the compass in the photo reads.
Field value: 337.5 °
